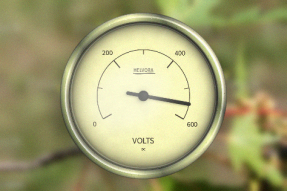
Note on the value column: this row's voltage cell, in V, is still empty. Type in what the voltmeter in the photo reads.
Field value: 550 V
